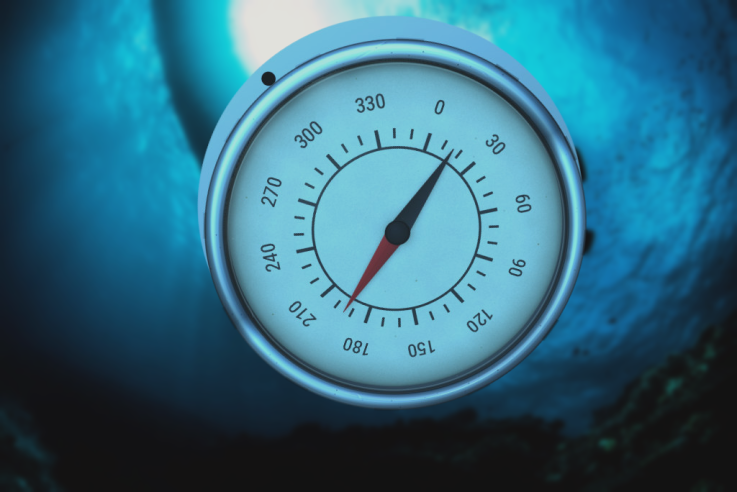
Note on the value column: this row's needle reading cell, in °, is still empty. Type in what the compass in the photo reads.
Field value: 195 °
